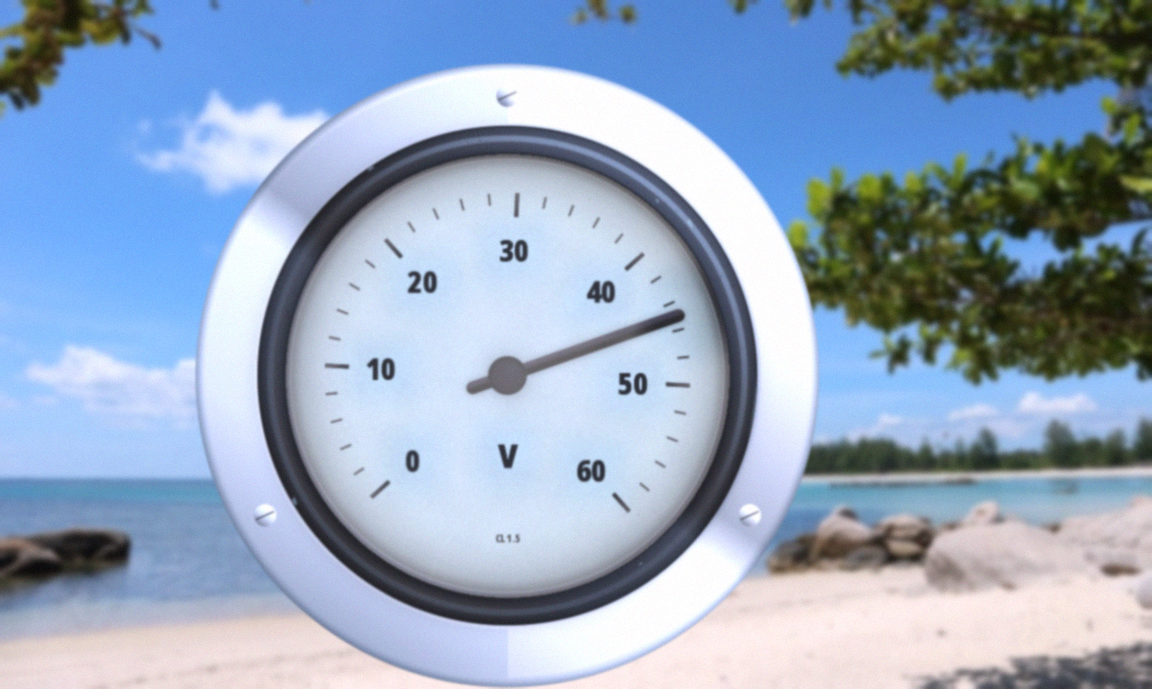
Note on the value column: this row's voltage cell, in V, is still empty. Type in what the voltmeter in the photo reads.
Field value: 45 V
